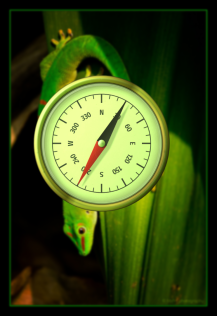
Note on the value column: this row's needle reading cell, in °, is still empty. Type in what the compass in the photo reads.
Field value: 210 °
